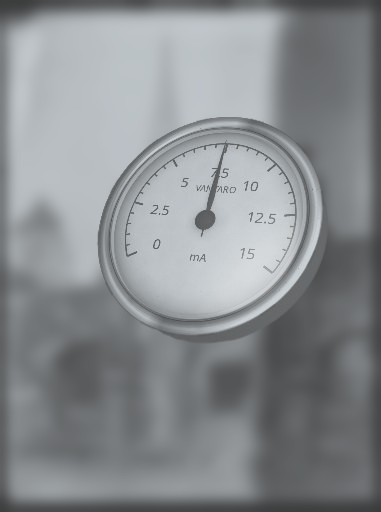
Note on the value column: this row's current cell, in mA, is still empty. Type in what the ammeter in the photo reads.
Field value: 7.5 mA
